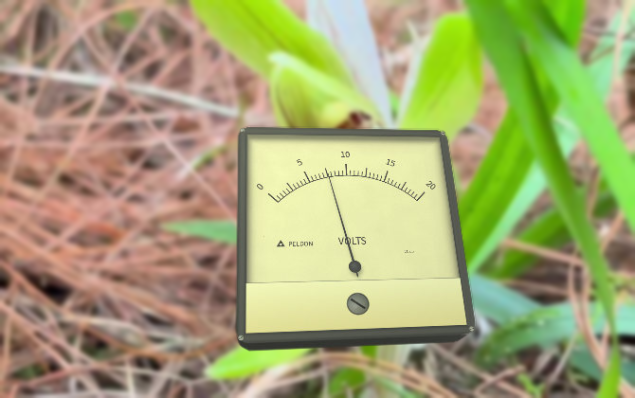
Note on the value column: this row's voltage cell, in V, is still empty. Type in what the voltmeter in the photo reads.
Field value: 7.5 V
